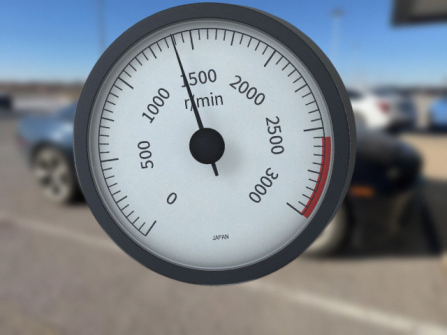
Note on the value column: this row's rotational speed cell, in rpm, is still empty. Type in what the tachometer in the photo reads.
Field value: 1400 rpm
